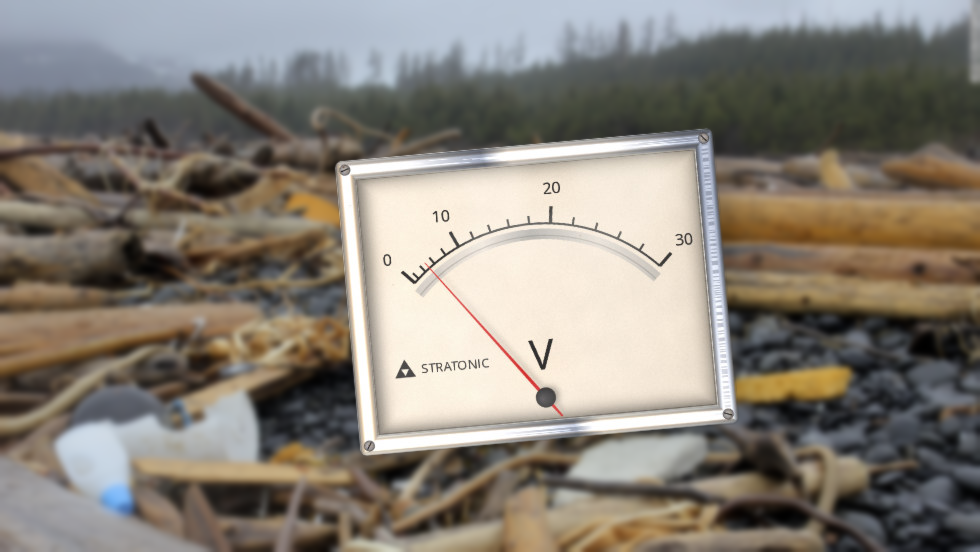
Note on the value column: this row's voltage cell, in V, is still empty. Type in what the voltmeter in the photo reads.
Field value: 5 V
